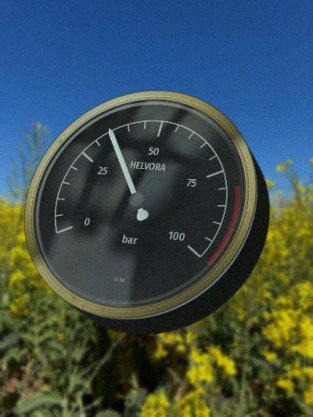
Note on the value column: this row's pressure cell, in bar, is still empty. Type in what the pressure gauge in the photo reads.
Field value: 35 bar
